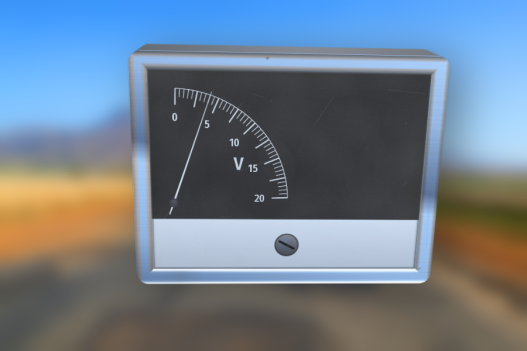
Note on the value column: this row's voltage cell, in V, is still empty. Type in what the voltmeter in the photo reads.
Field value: 4 V
